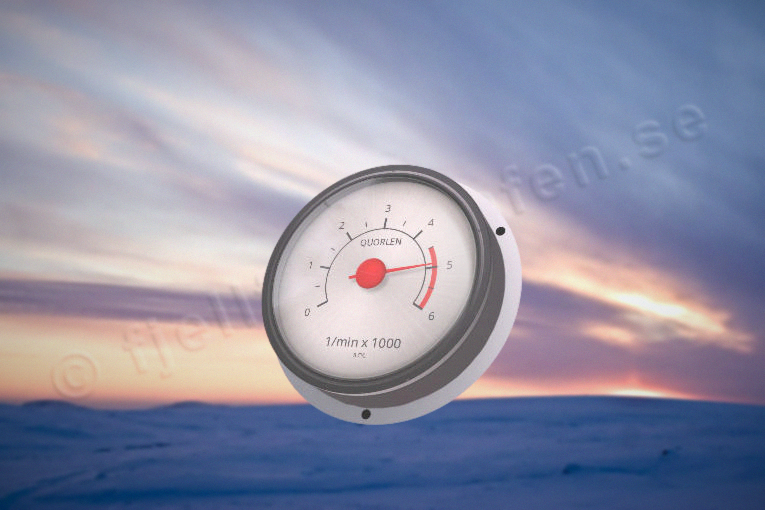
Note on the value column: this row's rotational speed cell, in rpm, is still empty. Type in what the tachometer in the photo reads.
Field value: 5000 rpm
